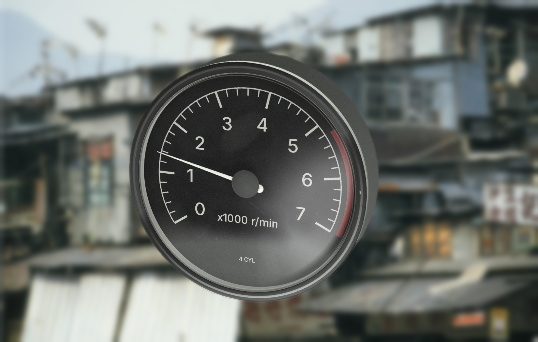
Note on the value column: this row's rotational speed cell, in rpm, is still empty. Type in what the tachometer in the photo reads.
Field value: 1400 rpm
